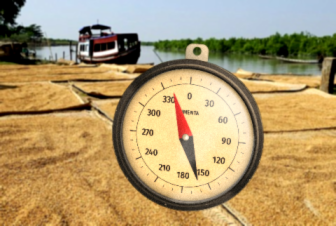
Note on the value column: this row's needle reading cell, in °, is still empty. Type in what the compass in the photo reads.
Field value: 340 °
